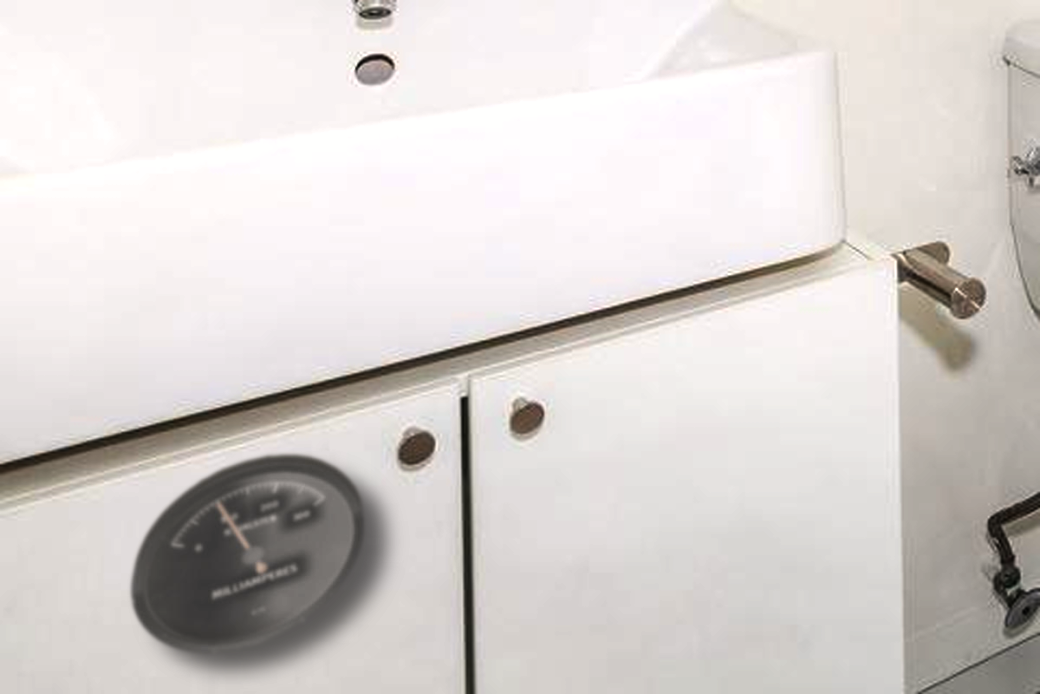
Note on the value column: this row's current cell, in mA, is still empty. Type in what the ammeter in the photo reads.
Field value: 100 mA
